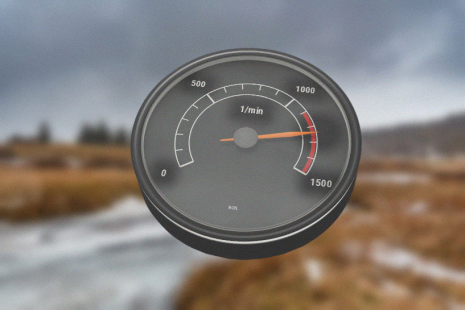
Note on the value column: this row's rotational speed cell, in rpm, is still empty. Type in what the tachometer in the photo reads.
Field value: 1250 rpm
